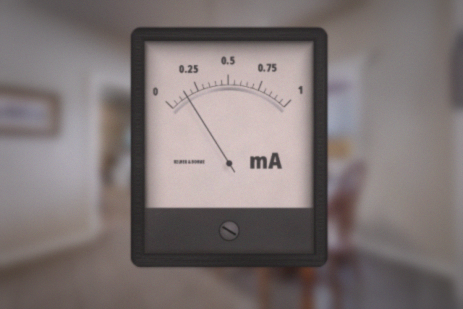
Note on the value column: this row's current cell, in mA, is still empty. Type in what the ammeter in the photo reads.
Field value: 0.15 mA
